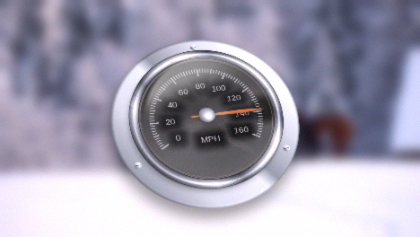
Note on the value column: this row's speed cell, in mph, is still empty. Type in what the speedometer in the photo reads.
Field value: 140 mph
